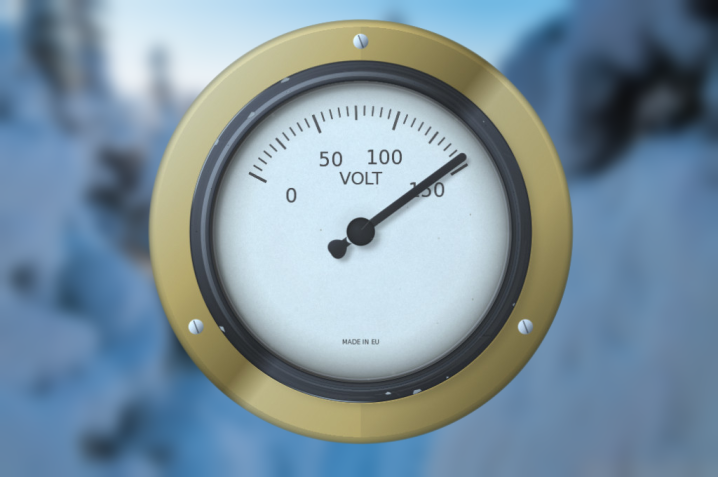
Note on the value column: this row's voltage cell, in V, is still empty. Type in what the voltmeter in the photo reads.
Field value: 145 V
